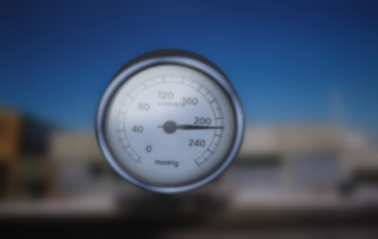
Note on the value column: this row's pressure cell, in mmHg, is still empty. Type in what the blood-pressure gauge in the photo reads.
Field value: 210 mmHg
